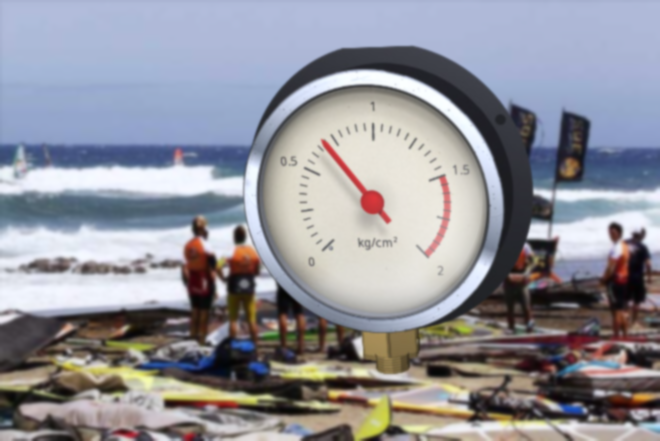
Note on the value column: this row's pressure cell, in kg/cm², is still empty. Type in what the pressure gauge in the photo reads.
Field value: 0.7 kg/cm²
